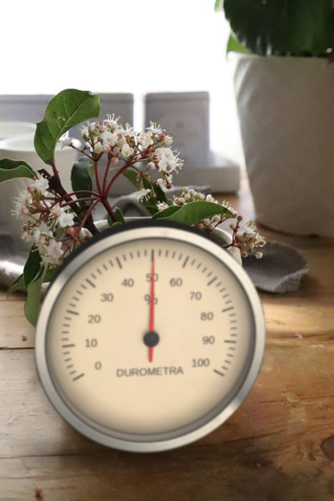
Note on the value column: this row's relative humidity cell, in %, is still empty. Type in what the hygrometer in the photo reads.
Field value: 50 %
